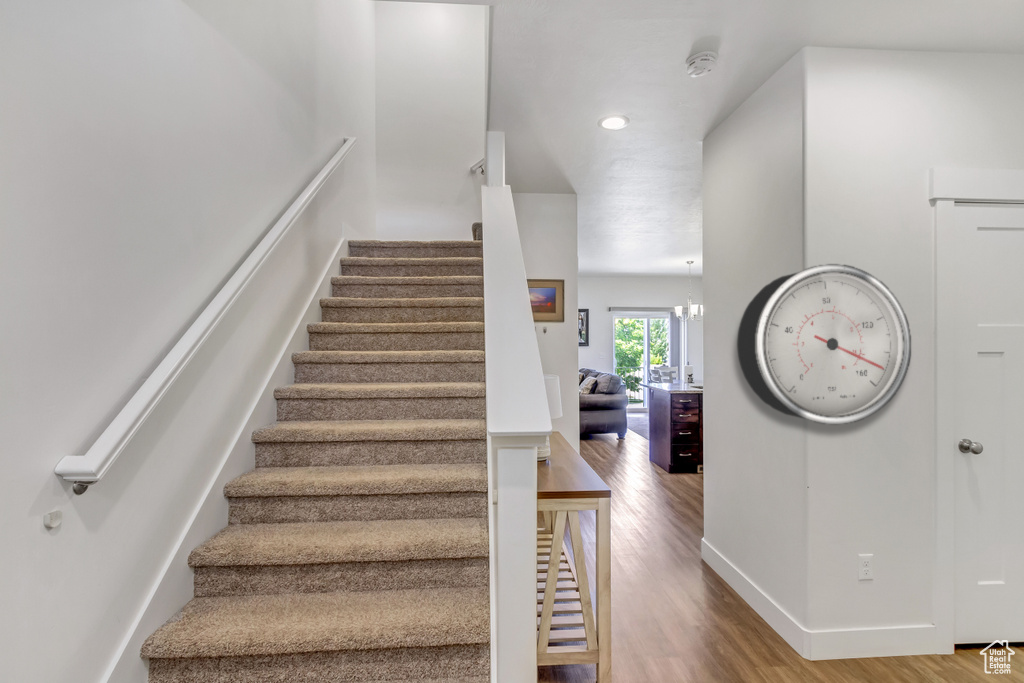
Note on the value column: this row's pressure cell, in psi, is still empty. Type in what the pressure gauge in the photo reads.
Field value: 150 psi
